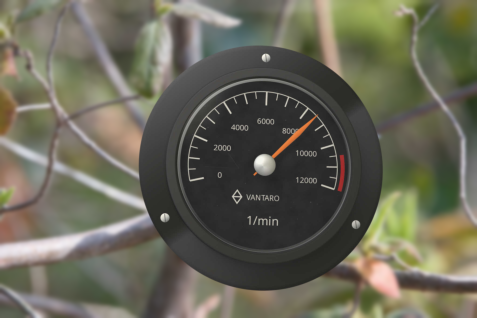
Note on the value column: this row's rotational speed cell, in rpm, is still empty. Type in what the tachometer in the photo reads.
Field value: 8500 rpm
